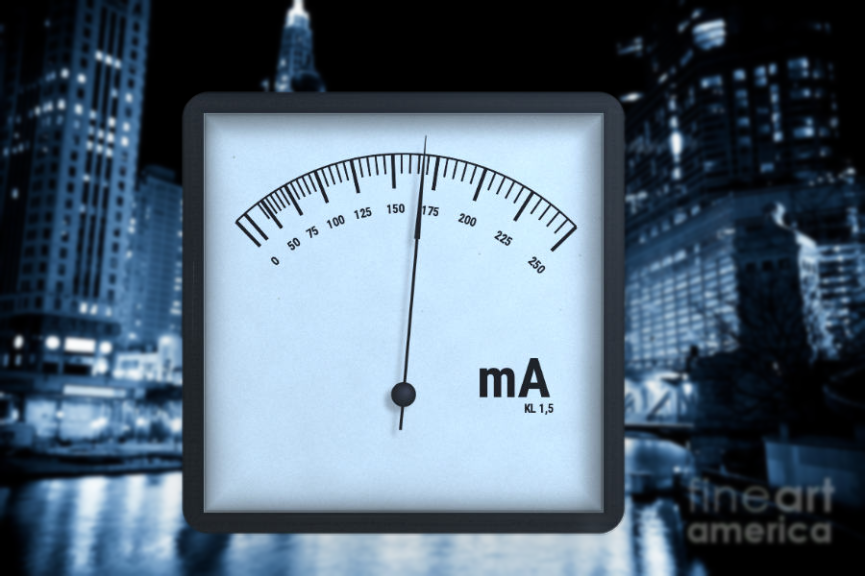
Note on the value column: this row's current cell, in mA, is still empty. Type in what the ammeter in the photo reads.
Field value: 167.5 mA
